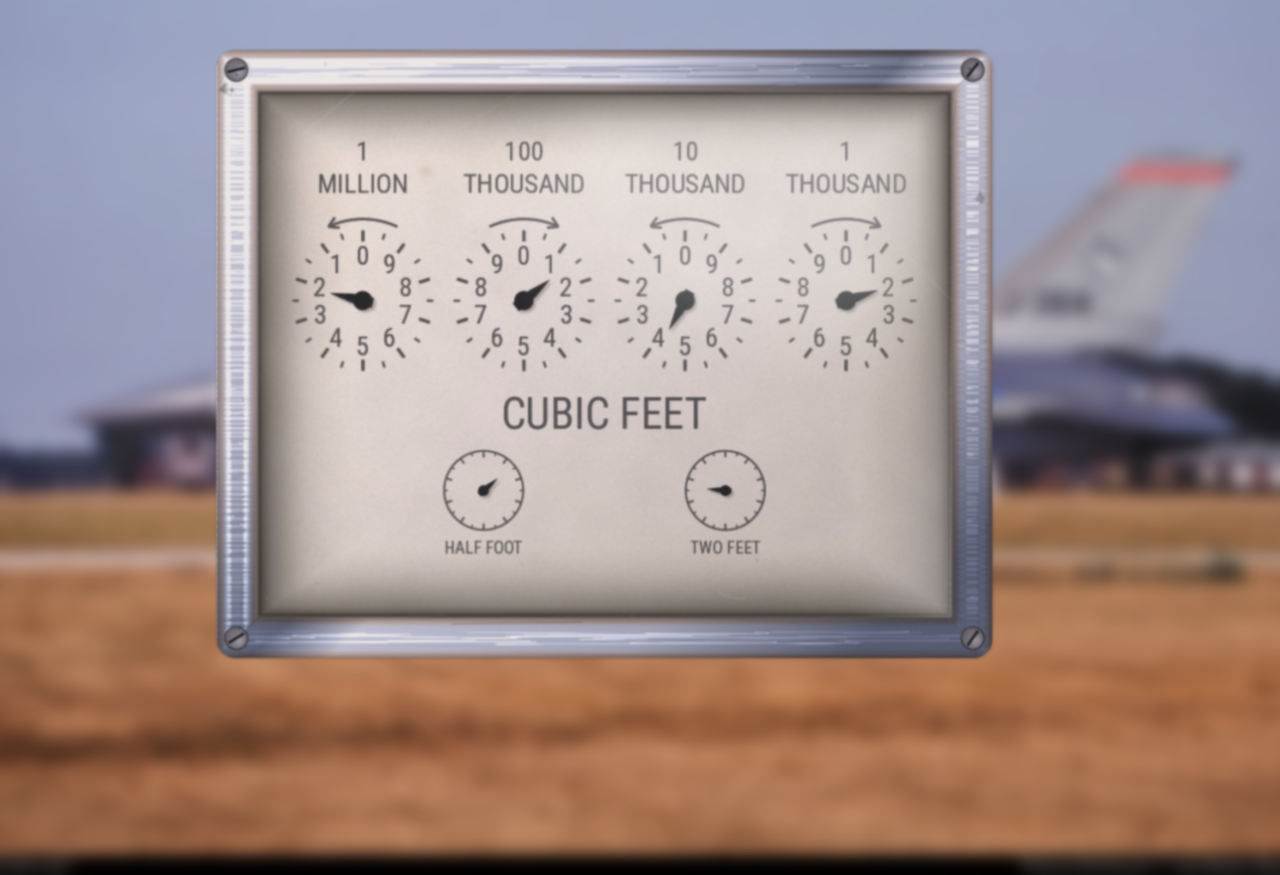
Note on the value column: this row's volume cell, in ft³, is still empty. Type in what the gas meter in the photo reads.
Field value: 214200 ft³
